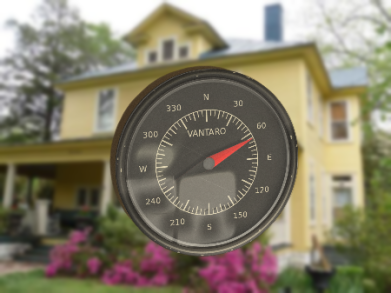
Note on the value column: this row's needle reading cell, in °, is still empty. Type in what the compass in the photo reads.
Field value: 65 °
